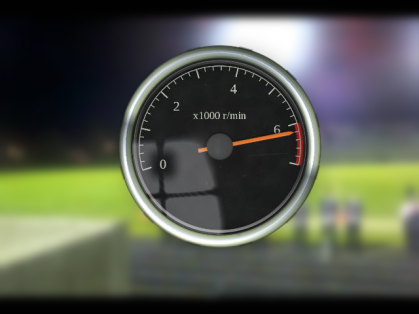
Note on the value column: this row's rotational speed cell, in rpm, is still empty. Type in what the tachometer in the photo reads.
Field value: 6200 rpm
